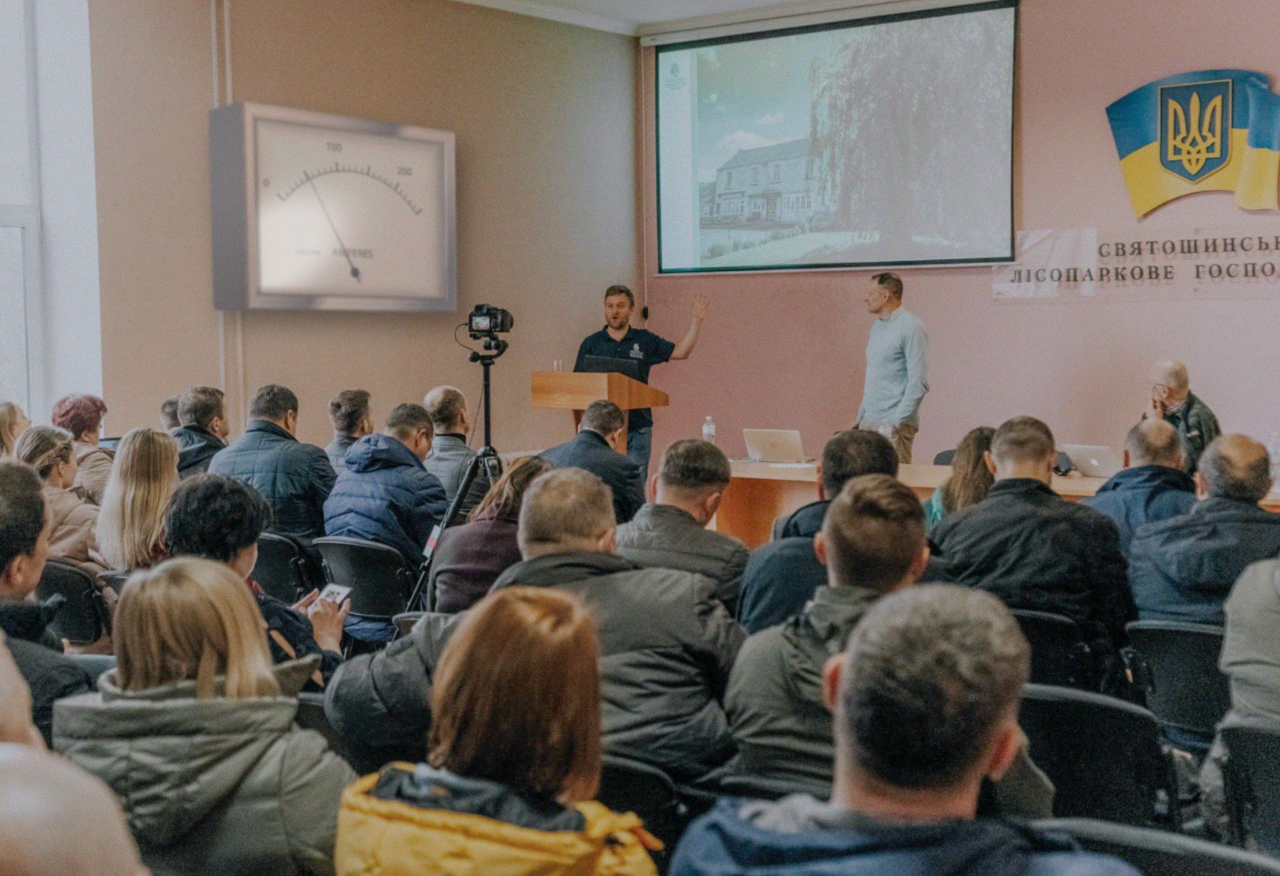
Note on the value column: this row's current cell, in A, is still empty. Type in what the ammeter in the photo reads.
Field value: 50 A
